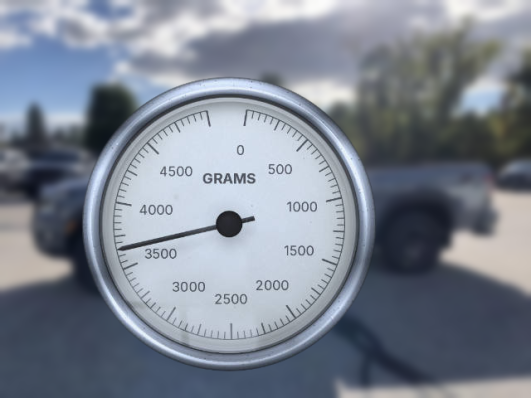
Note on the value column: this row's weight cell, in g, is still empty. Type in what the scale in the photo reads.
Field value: 3650 g
